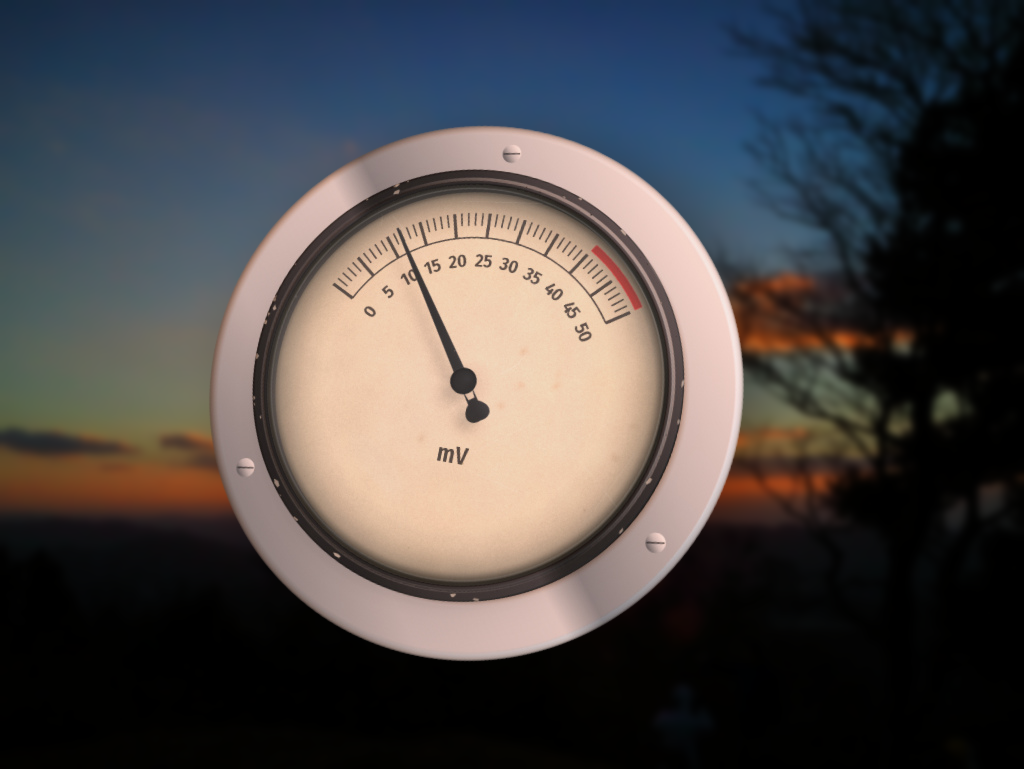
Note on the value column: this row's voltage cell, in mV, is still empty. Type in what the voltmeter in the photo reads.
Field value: 12 mV
